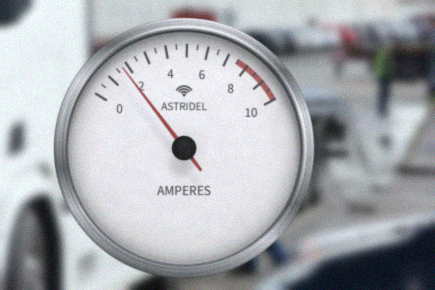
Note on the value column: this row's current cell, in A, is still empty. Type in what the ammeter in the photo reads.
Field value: 1.75 A
